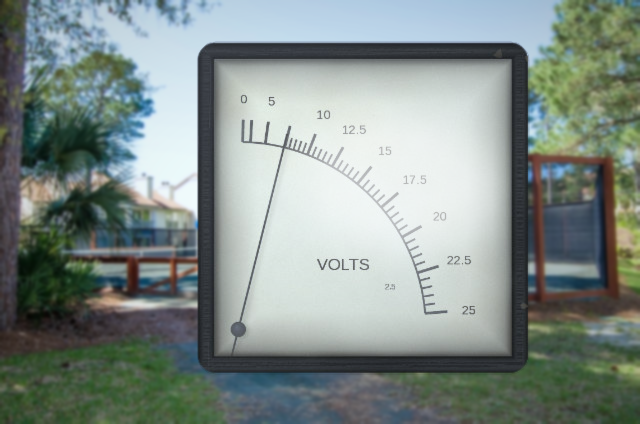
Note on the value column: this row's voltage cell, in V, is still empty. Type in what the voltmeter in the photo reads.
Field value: 7.5 V
